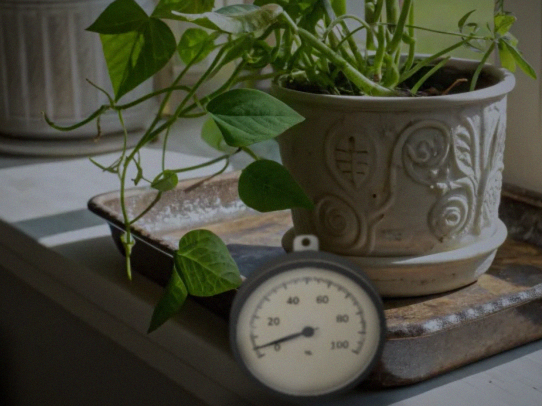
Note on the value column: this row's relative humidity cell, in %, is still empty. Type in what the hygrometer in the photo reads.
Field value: 5 %
